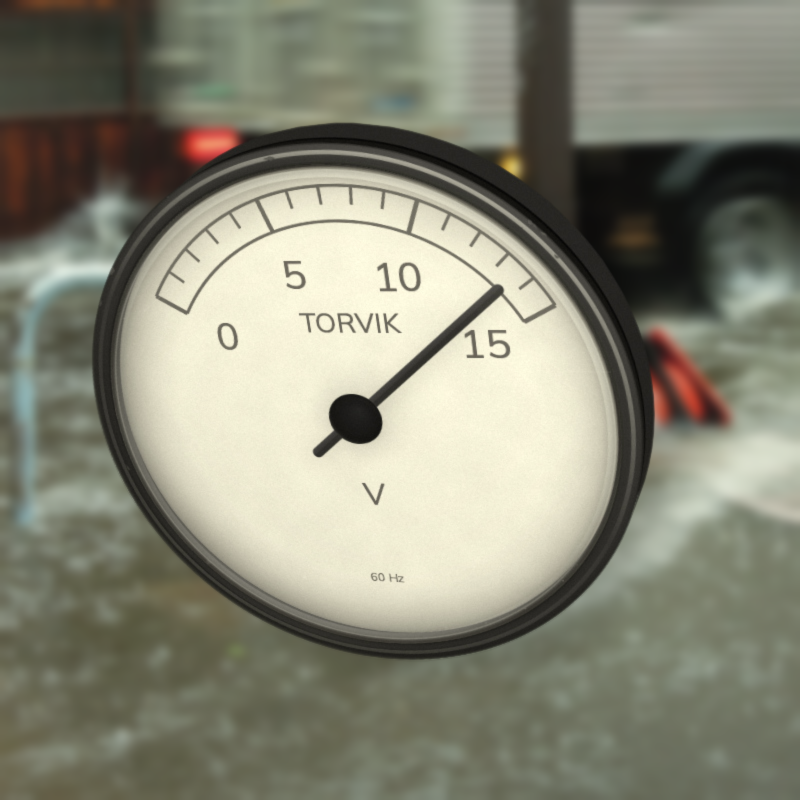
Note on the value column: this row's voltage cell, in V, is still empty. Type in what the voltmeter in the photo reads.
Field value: 13.5 V
